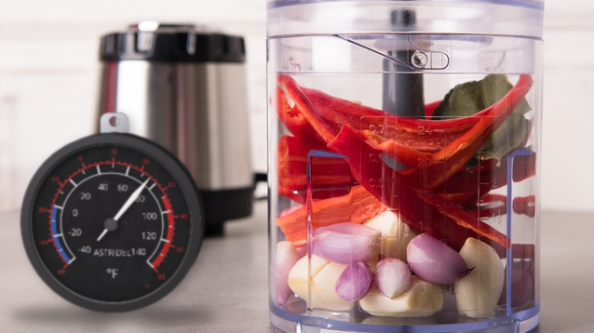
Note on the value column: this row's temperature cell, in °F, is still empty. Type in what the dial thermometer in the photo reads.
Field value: 75 °F
